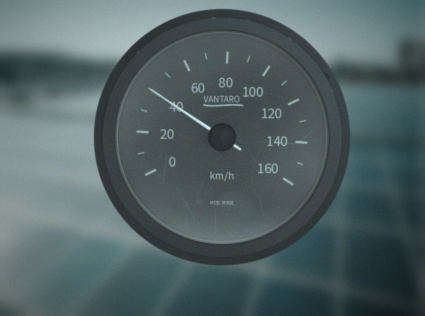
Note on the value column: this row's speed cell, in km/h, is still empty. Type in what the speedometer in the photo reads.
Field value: 40 km/h
